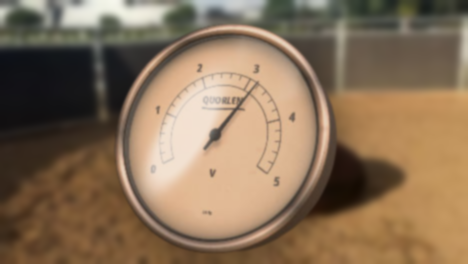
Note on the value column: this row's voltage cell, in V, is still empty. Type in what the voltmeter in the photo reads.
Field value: 3.2 V
